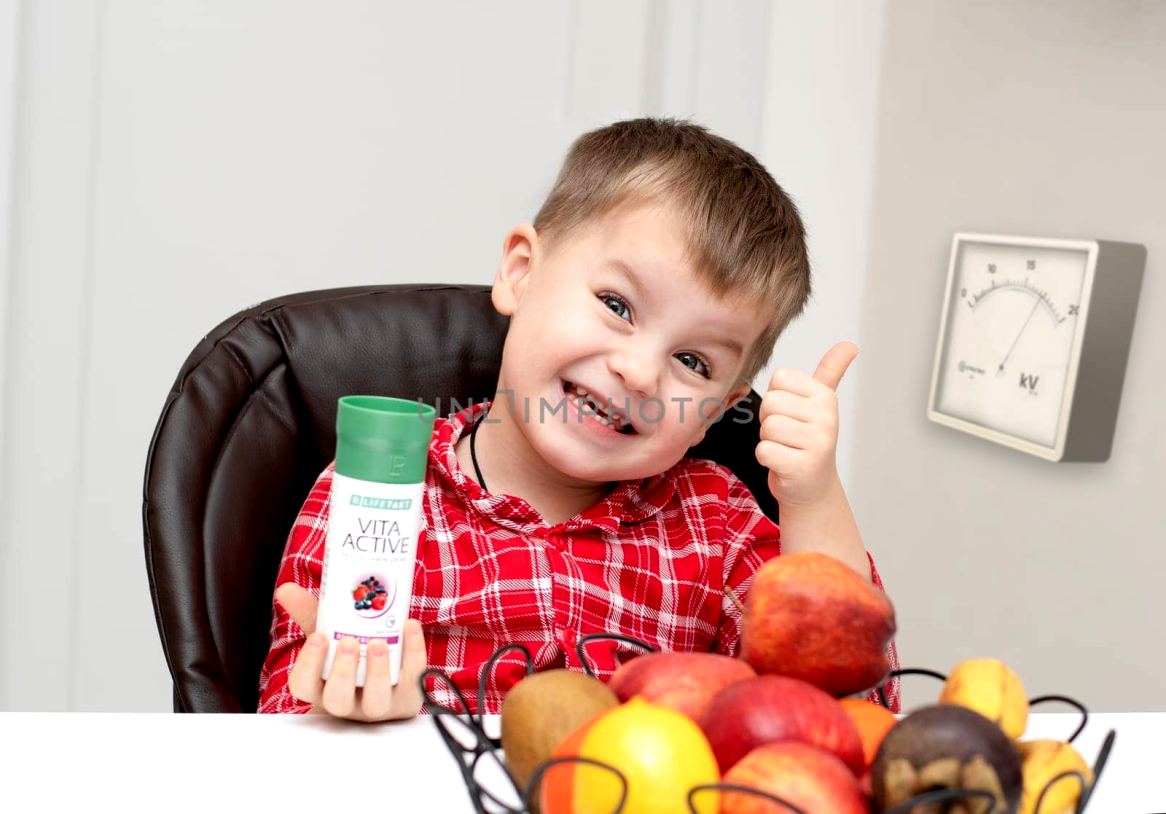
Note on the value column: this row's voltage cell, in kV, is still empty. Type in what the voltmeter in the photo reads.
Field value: 17.5 kV
